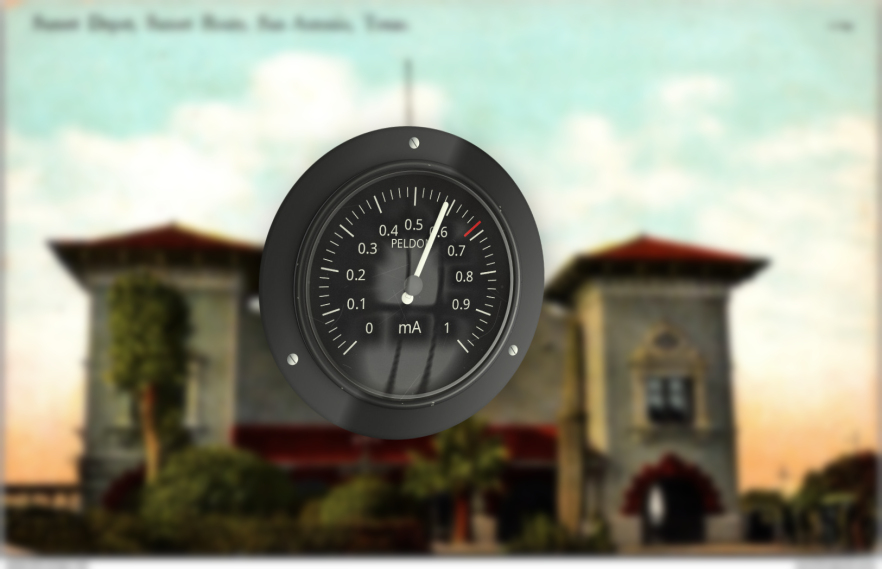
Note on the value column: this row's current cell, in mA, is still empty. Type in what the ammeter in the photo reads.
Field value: 0.58 mA
